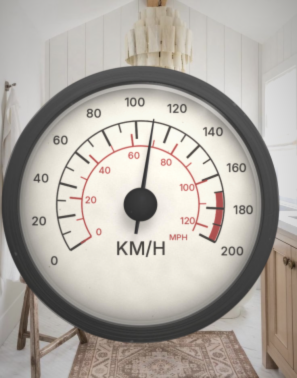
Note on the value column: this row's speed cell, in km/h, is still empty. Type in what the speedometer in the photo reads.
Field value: 110 km/h
